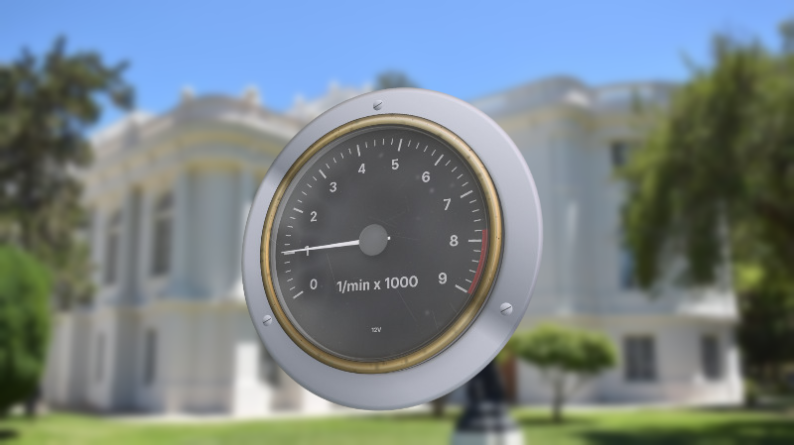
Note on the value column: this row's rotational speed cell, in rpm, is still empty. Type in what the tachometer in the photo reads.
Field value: 1000 rpm
